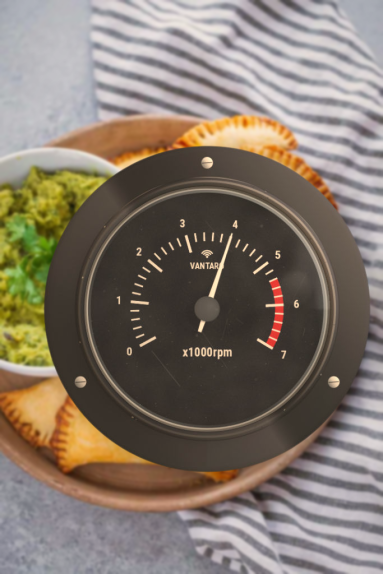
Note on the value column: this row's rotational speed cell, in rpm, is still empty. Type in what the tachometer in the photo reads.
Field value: 4000 rpm
